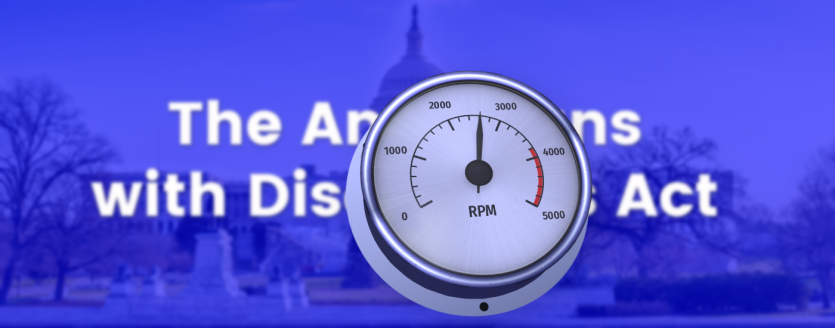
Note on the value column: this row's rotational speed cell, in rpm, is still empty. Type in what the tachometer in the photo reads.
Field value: 2600 rpm
